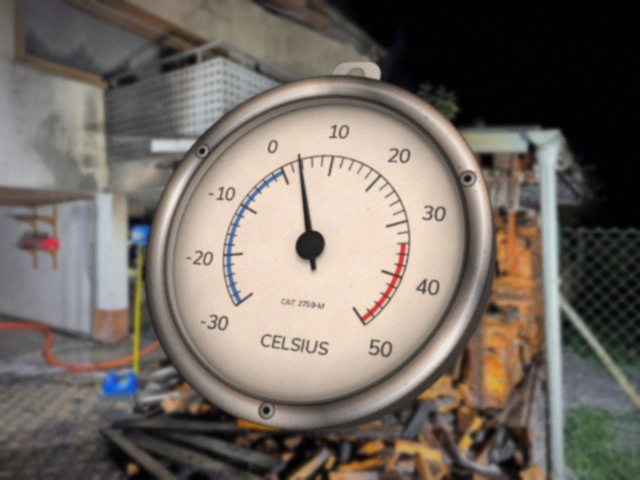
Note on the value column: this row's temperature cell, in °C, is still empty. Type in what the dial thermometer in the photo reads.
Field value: 4 °C
